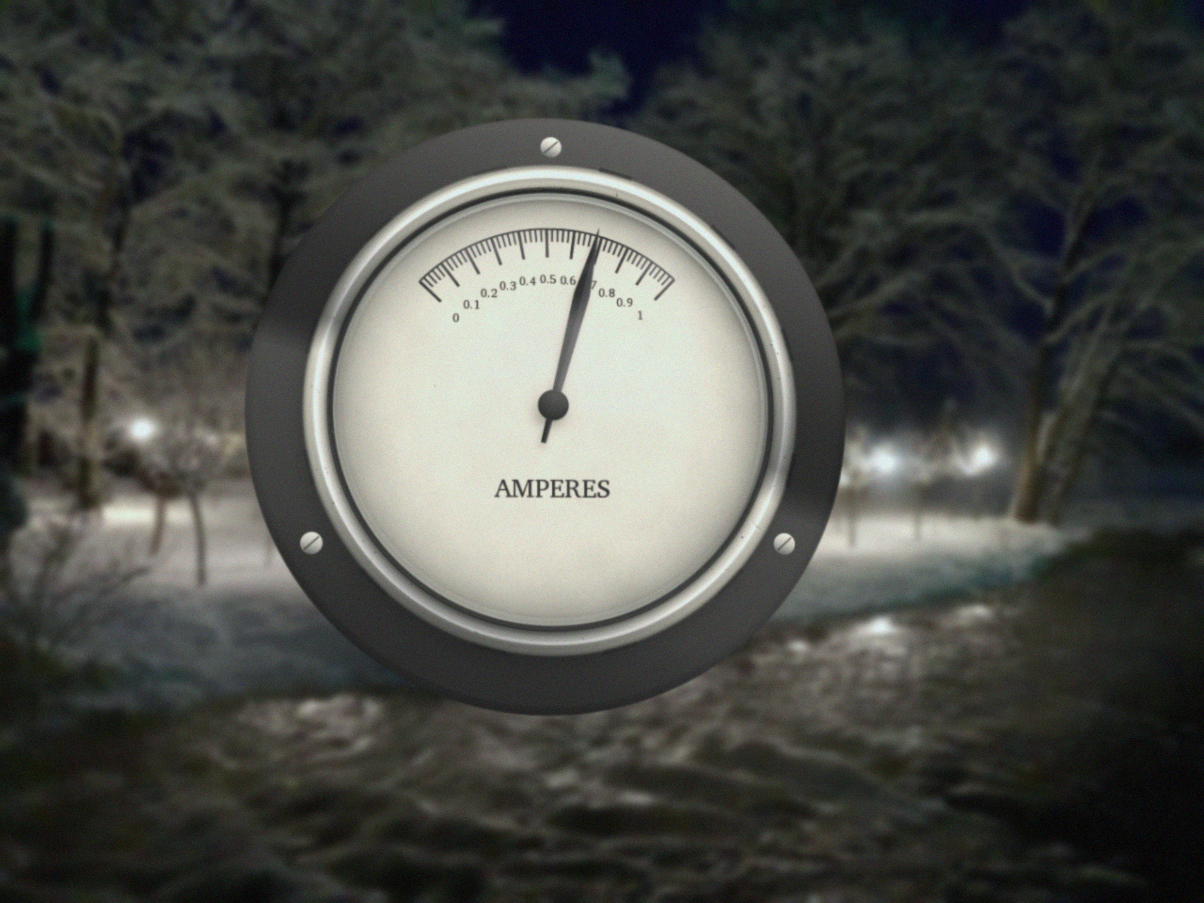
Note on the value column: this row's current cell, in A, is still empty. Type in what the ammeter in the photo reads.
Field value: 0.68 A
